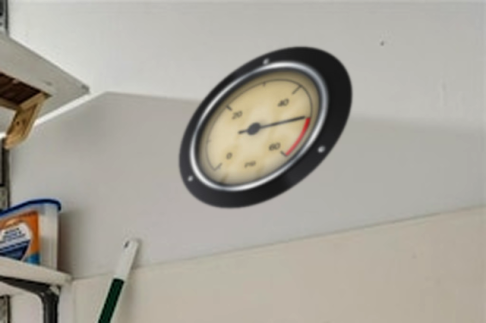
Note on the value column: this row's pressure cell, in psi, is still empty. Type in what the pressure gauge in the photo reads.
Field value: 50 psi
